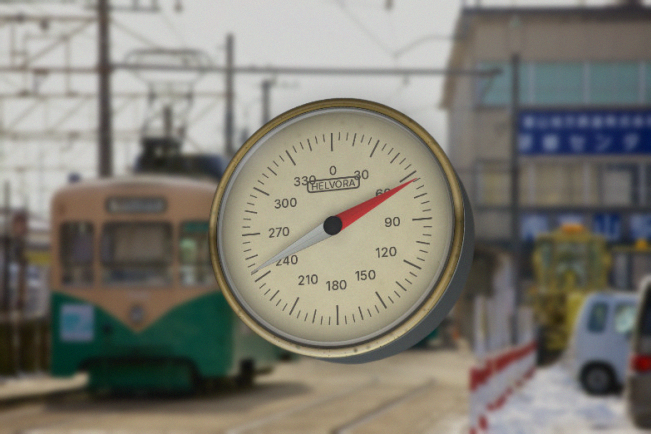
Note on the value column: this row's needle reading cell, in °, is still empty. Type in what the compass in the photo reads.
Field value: 65 °
